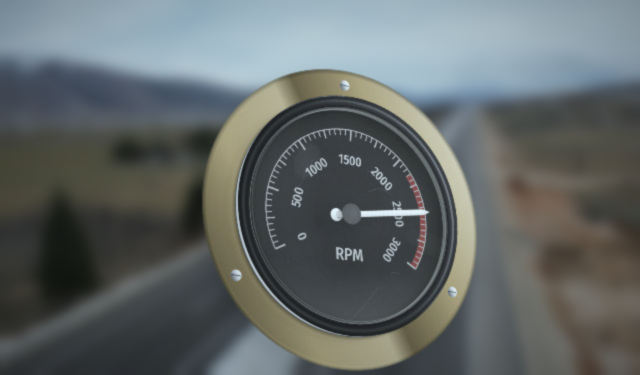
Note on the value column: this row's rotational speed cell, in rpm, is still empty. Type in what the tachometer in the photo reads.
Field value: 2500 rpm
